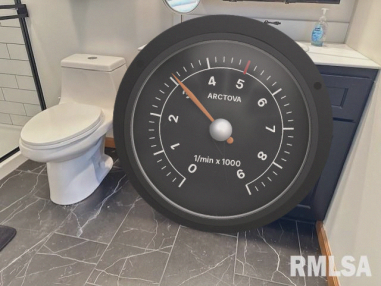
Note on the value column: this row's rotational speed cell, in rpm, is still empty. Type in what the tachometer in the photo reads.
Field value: 3100 rpm
